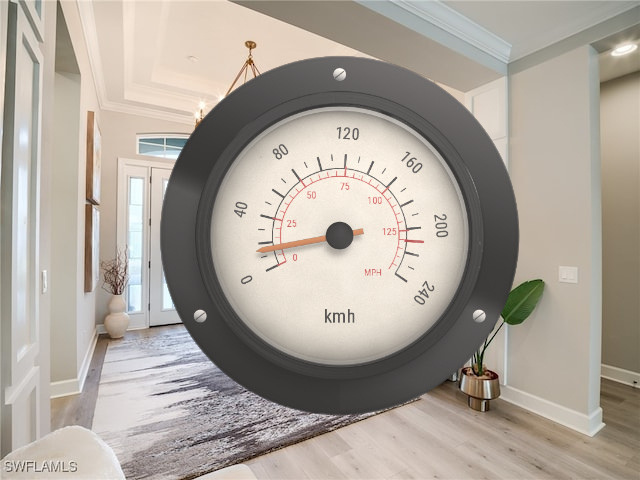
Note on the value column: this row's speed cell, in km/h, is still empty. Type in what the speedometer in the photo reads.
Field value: 15 km/h
